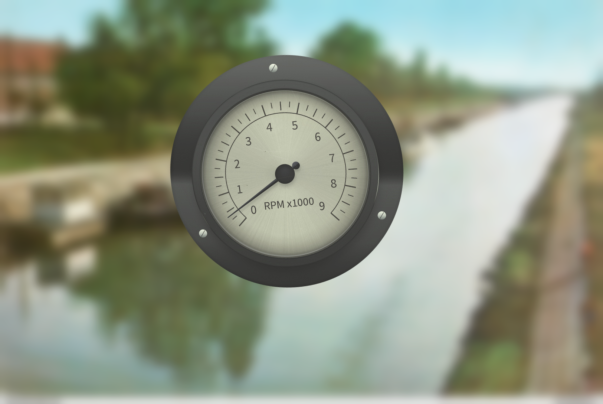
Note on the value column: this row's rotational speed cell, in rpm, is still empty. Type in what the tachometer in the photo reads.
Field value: 375 rpm
